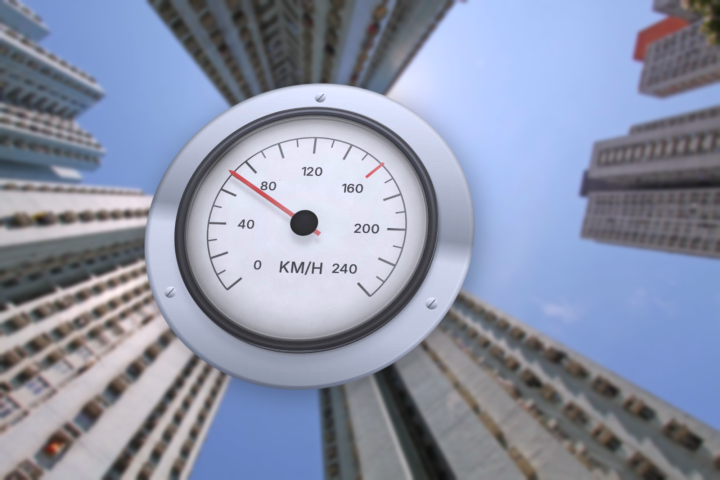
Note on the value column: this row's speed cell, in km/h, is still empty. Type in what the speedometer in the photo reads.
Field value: 70 km/h
